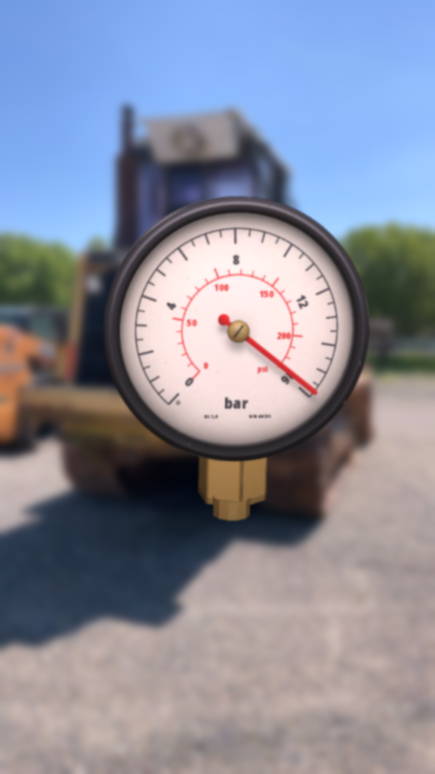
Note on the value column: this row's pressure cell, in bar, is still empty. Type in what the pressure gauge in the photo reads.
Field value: 15.75 bar
